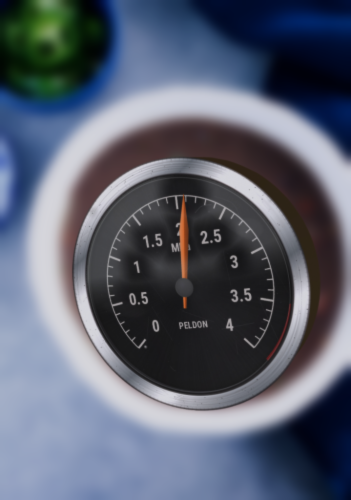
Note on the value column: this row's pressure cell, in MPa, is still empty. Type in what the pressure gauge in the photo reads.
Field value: 2.1 MPa
